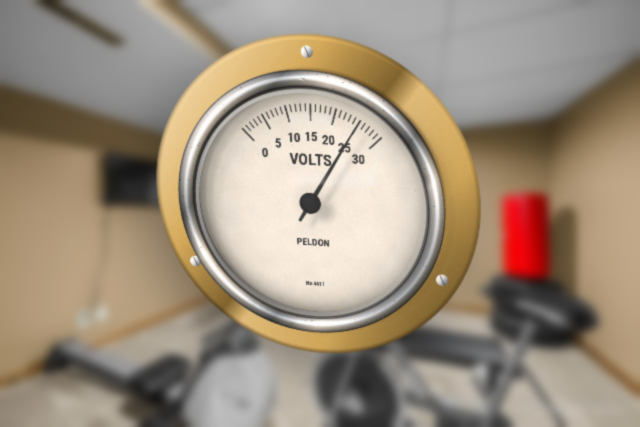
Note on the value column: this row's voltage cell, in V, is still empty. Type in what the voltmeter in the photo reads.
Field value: 25 V
